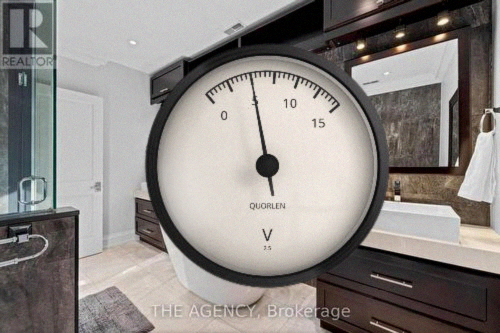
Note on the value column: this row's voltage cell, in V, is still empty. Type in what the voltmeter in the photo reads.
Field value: 5 V
